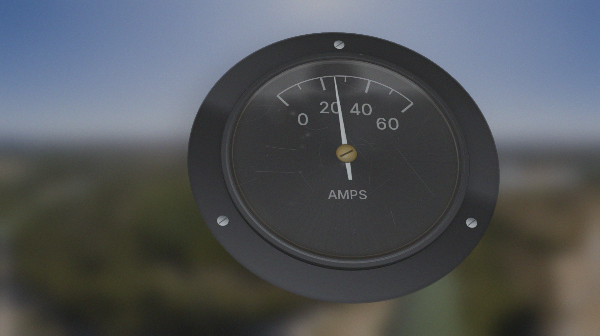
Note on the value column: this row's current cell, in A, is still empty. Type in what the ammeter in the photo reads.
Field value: 25 A
